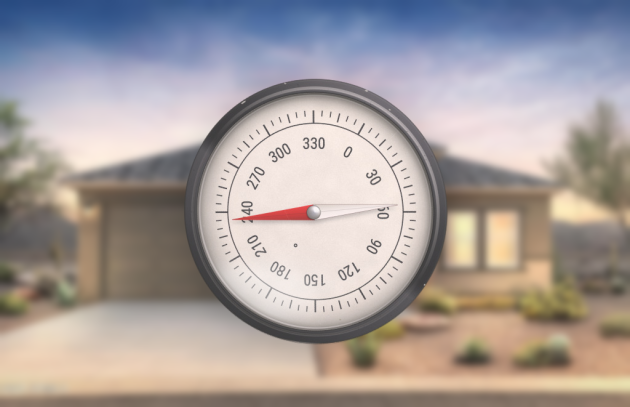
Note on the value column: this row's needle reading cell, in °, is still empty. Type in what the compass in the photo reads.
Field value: 235 °
